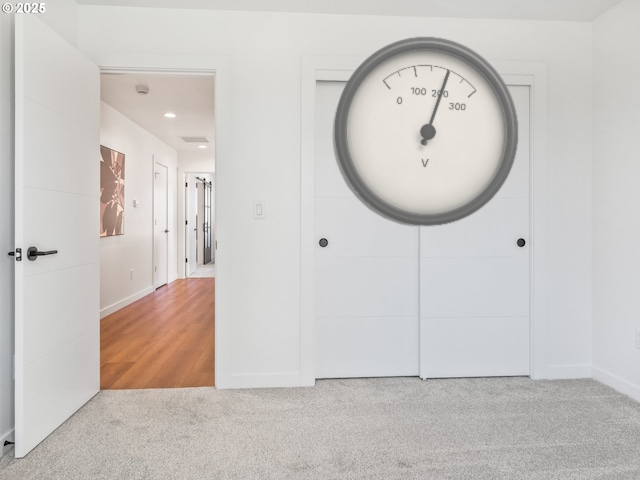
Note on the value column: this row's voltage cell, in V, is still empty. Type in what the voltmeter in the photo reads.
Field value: 200 V
